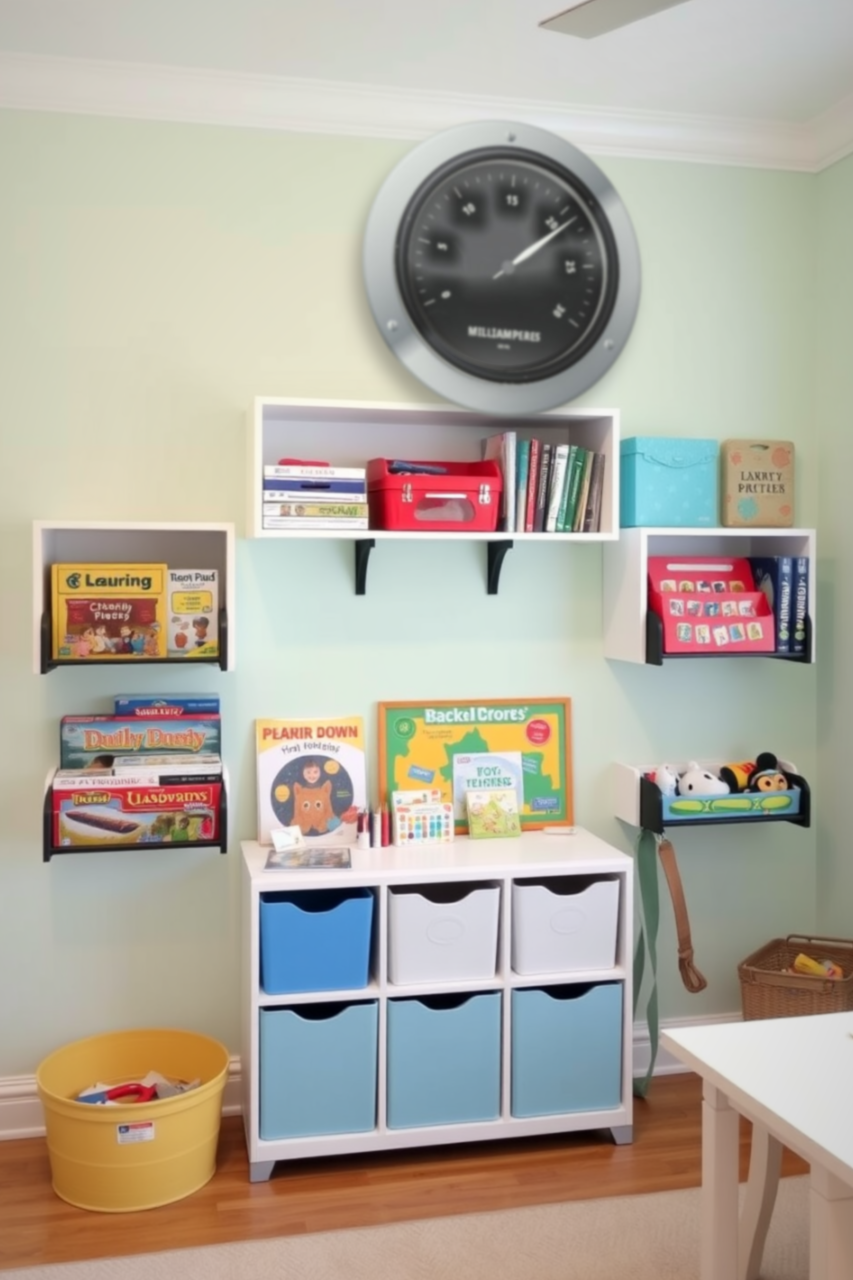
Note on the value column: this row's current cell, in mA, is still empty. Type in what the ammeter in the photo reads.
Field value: 21 mA
